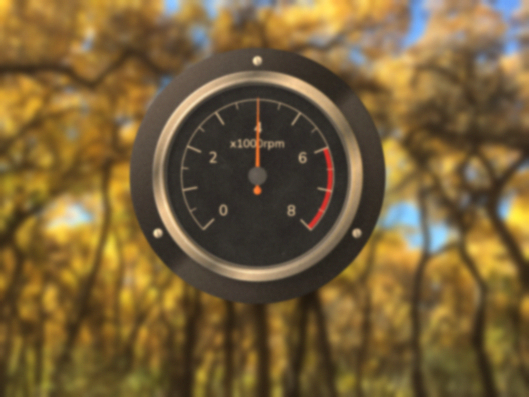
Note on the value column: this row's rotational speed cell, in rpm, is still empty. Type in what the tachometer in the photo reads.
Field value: 4000 rpm
